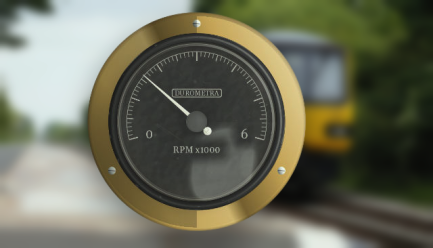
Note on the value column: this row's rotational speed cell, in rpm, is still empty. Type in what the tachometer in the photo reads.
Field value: 1600 rpm
